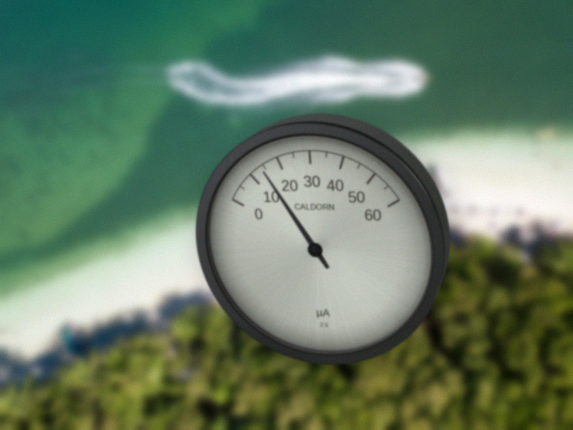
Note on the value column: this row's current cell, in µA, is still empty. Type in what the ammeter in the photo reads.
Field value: 15 µA
